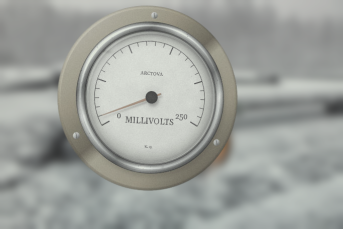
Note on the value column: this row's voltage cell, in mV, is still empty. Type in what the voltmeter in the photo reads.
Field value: 10 mV
